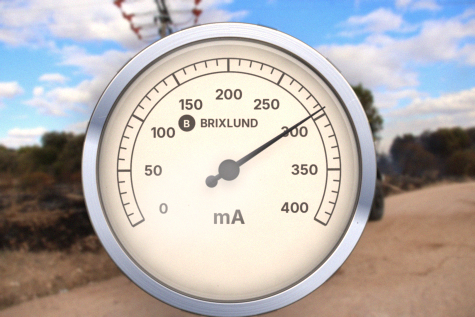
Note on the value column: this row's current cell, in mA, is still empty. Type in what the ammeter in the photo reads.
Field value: 295 mA
